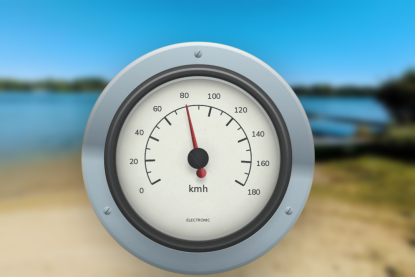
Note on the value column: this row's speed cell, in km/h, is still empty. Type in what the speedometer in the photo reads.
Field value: 80 km/h
